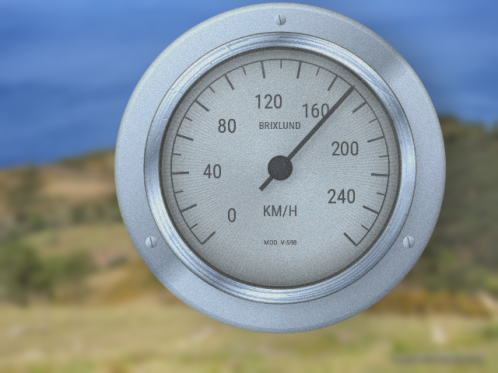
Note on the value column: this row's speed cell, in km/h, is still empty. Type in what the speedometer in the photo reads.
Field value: 170 km/h
